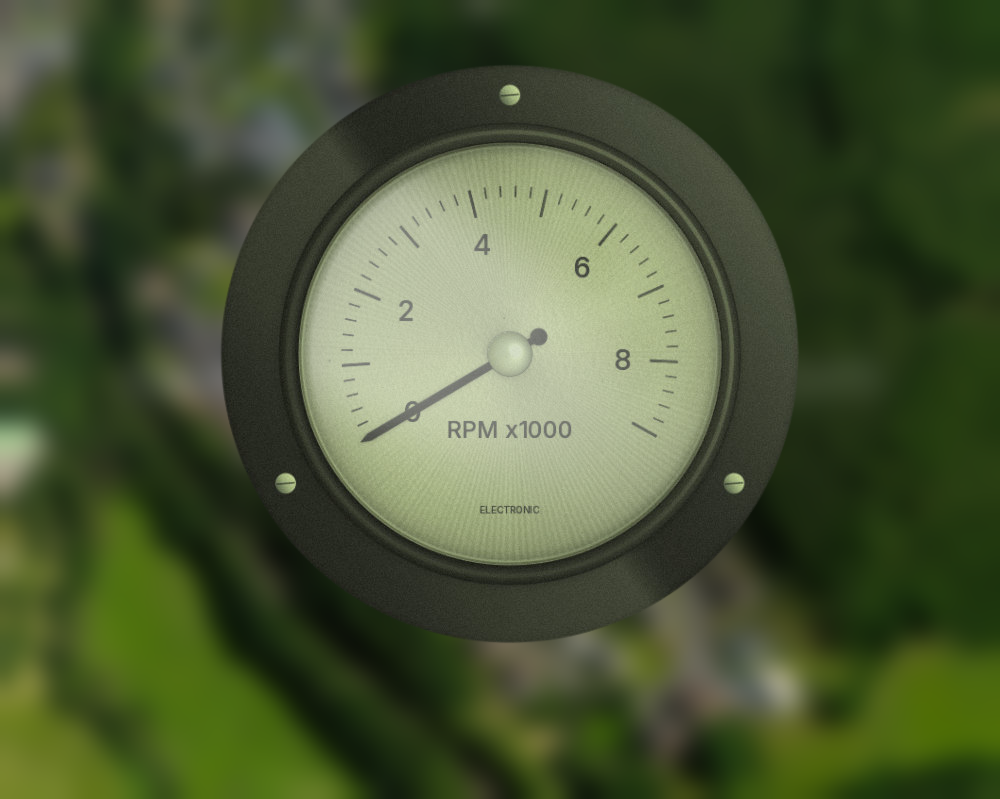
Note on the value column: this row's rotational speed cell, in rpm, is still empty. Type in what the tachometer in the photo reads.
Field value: 0 rpm
